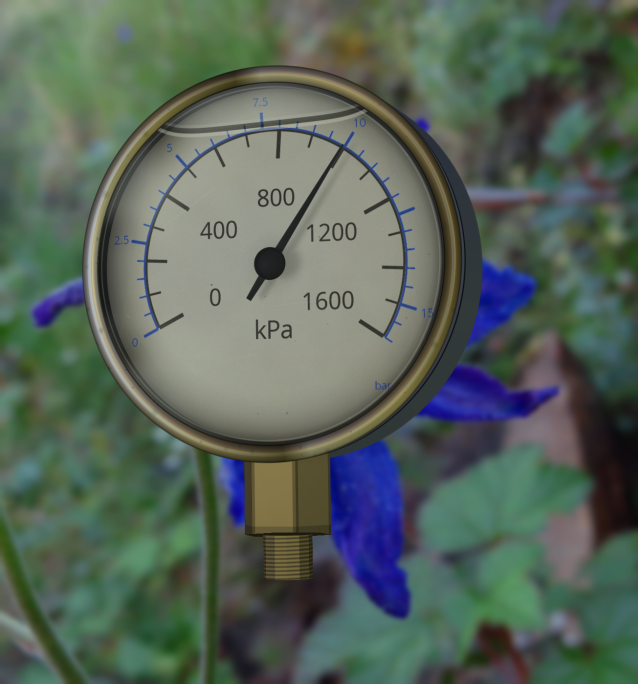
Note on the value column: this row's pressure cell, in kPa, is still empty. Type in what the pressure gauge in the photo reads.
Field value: 1000 kPa
